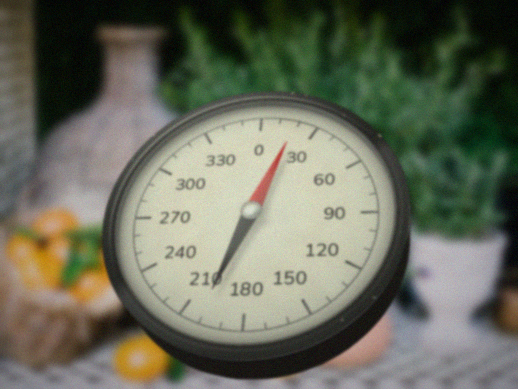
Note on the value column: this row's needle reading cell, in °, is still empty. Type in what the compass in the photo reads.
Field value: 20 °
